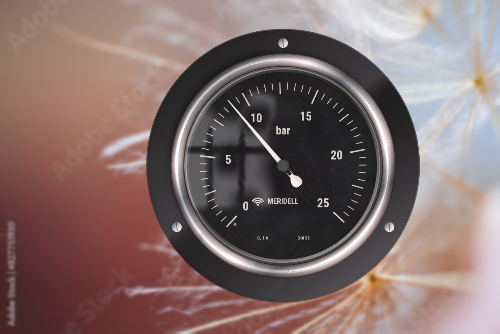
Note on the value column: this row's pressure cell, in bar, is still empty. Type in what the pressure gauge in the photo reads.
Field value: 9 bar
